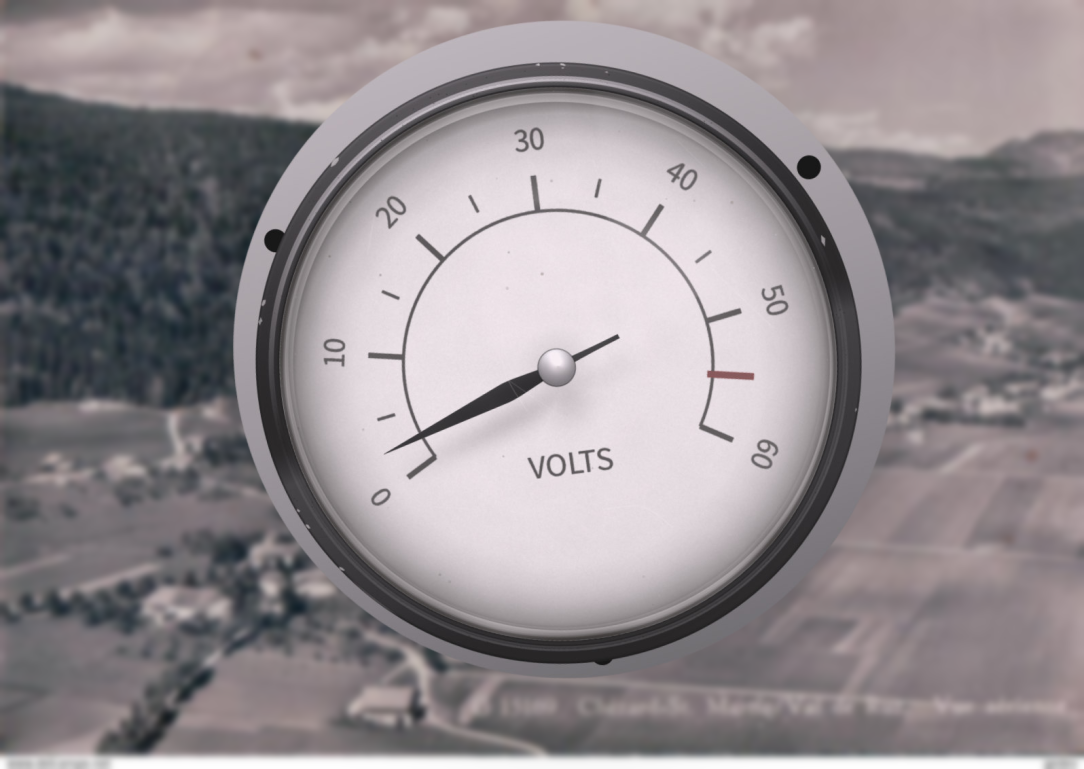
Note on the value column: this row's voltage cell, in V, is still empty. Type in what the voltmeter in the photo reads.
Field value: 2.5 V
